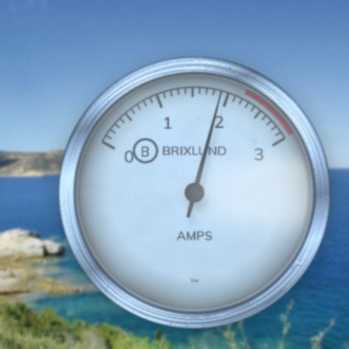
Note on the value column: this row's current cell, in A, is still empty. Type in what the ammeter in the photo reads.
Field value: 1.9 A
